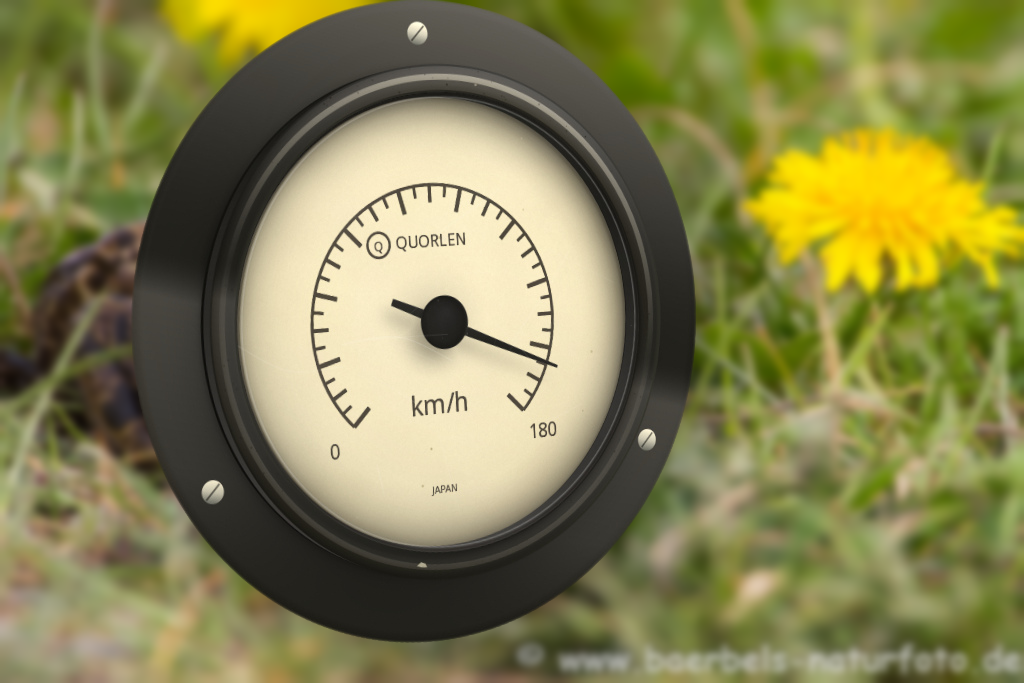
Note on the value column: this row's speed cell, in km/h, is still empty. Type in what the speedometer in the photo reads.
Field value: 165 km/h
